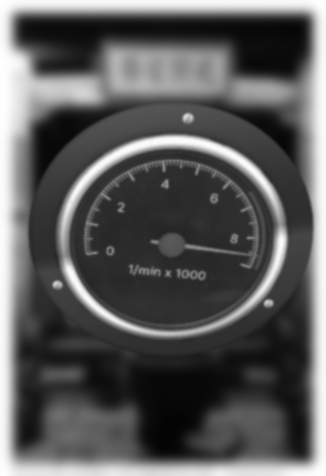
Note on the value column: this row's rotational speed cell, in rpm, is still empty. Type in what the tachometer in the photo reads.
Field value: 8500 rpm
